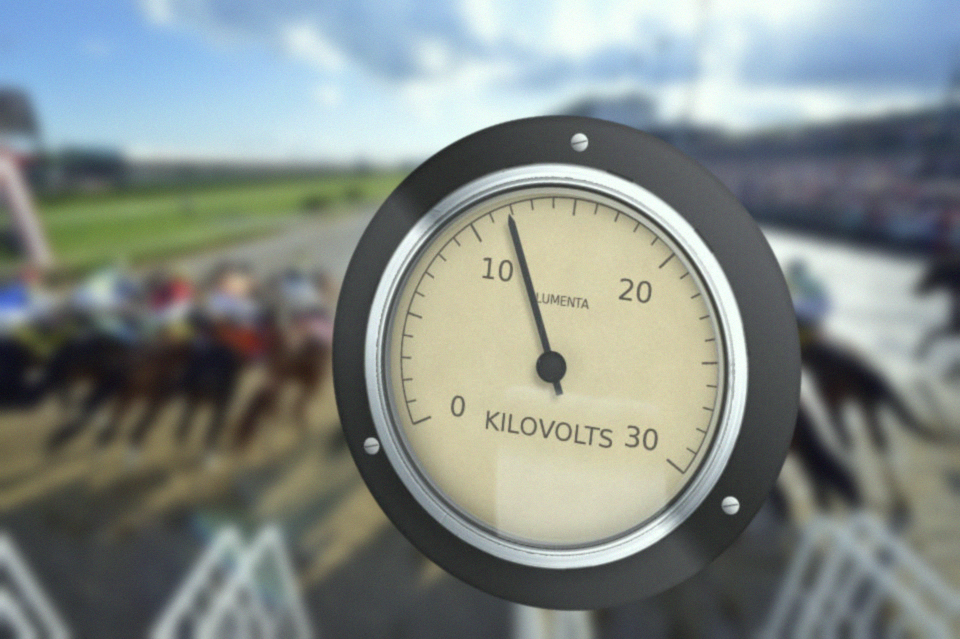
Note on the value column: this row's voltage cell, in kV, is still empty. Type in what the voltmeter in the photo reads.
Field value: 12 kV
